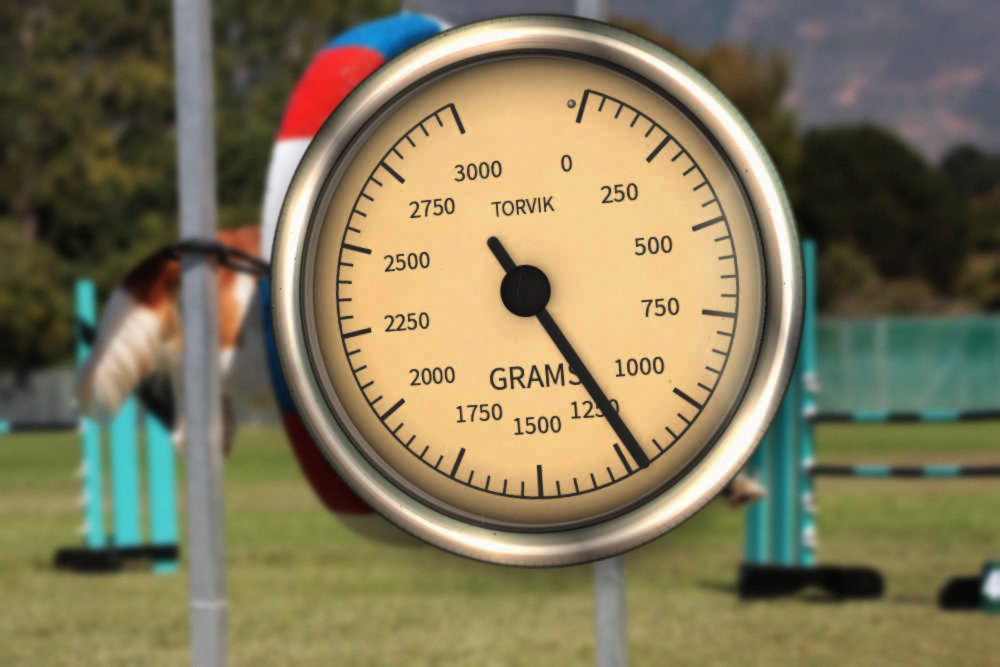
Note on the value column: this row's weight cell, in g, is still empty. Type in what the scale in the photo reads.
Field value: 1200 g
